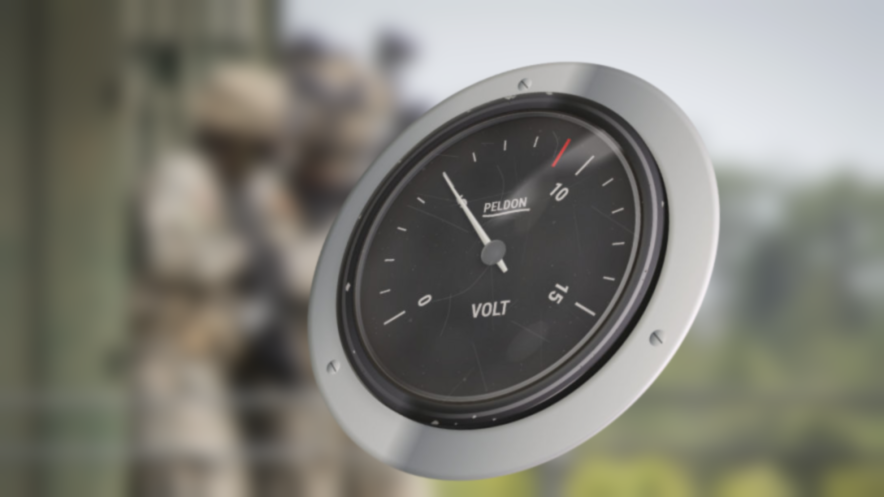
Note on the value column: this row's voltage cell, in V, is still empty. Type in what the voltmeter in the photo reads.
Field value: 5 V
